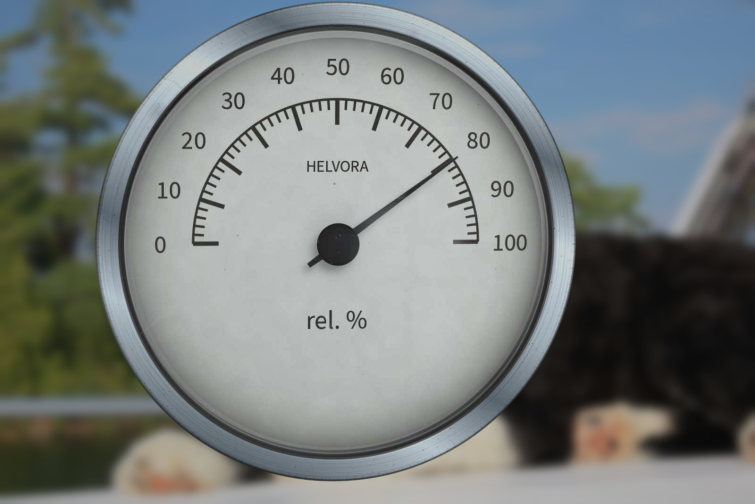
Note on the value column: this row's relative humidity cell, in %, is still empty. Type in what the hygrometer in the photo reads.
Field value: 80 %
